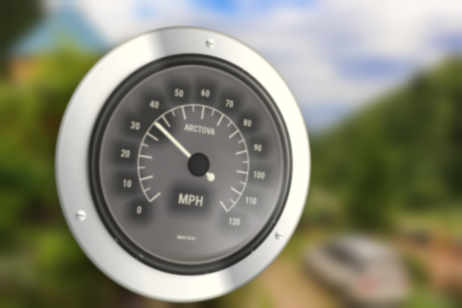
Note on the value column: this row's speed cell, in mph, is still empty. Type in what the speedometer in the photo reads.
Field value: 35 mph
